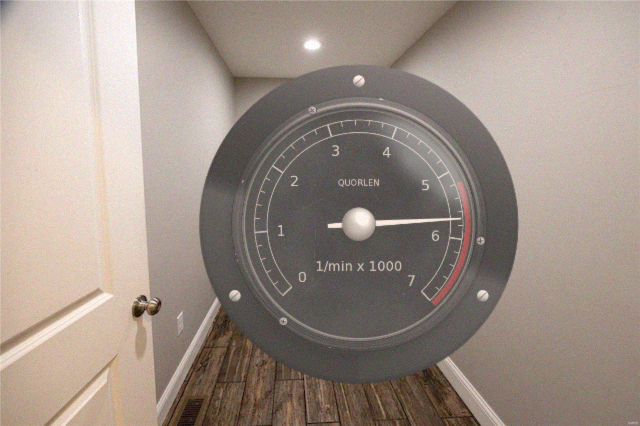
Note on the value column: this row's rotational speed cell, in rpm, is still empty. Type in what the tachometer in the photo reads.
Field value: 5700 rpm
